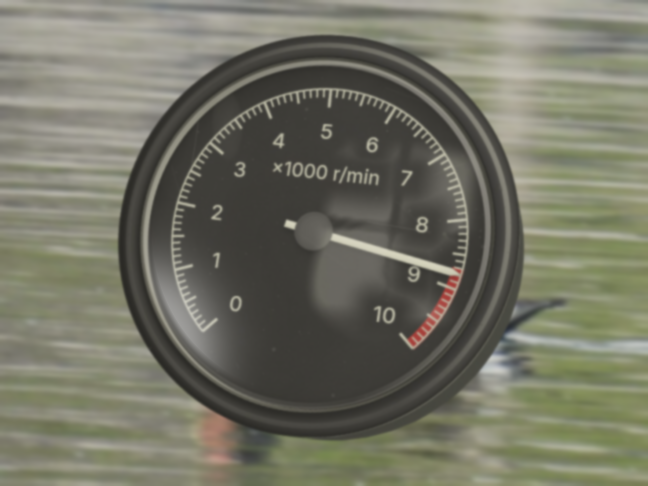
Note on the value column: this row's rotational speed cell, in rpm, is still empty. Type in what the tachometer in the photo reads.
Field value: 8800 rpm
